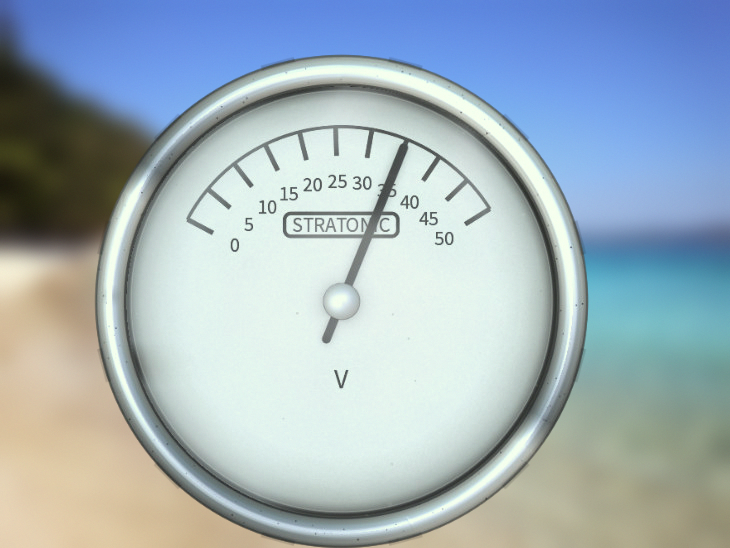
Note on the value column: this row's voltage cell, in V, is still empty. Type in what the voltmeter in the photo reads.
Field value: 35 V
